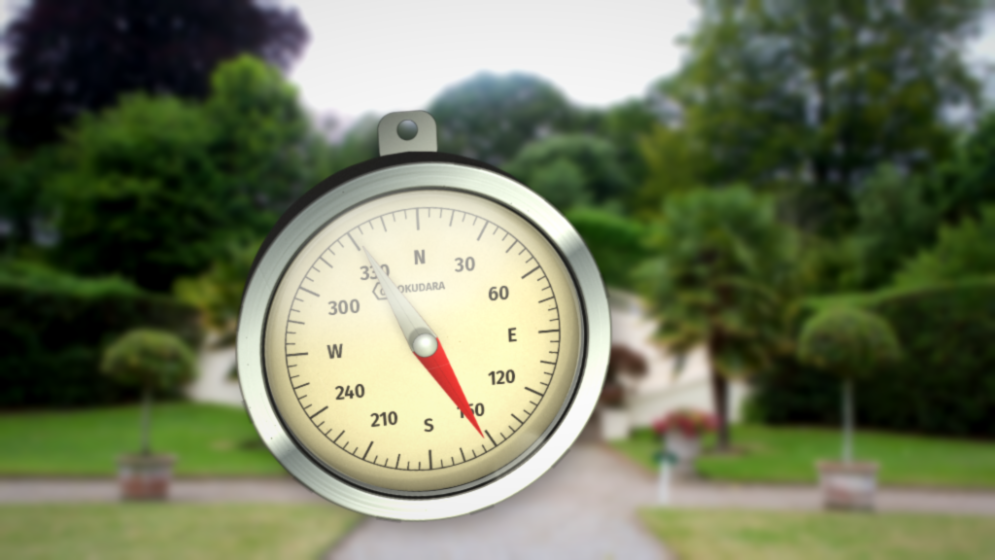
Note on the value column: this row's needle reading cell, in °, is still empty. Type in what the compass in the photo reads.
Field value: 152.5 °
